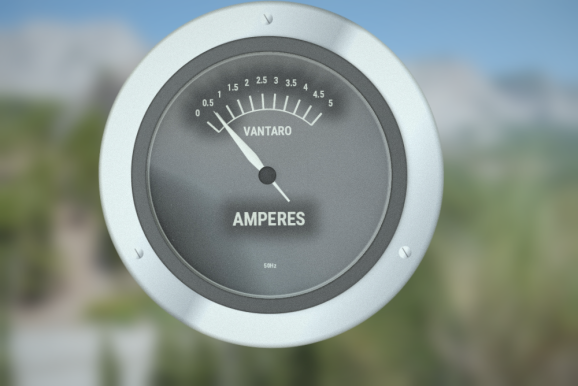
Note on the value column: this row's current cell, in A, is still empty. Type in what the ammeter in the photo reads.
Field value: 0.5 A
